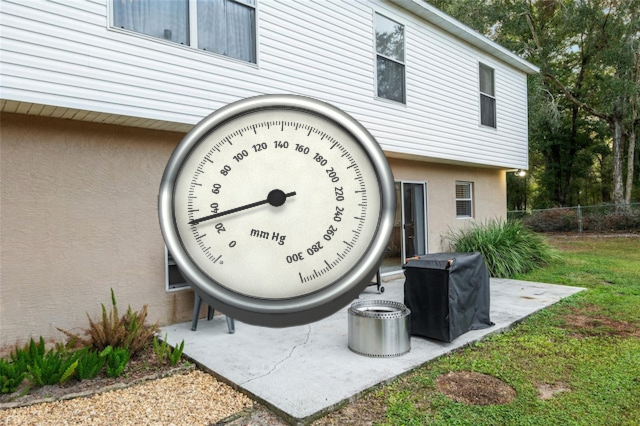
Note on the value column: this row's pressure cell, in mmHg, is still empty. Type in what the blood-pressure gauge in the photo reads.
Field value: 30 mmHg
